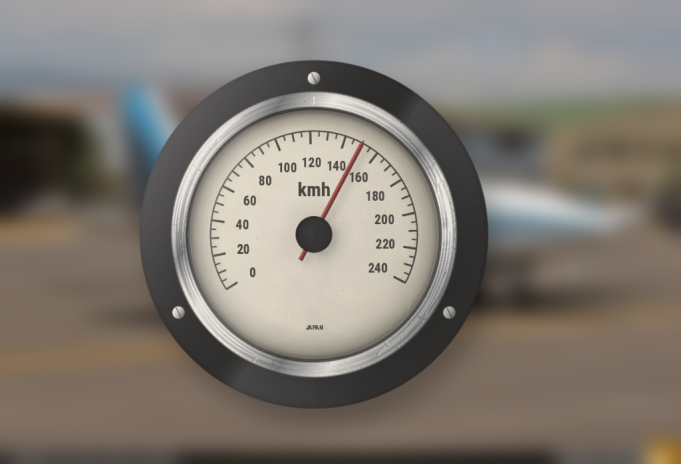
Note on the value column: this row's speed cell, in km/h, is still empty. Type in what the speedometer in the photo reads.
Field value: 150 km/h
